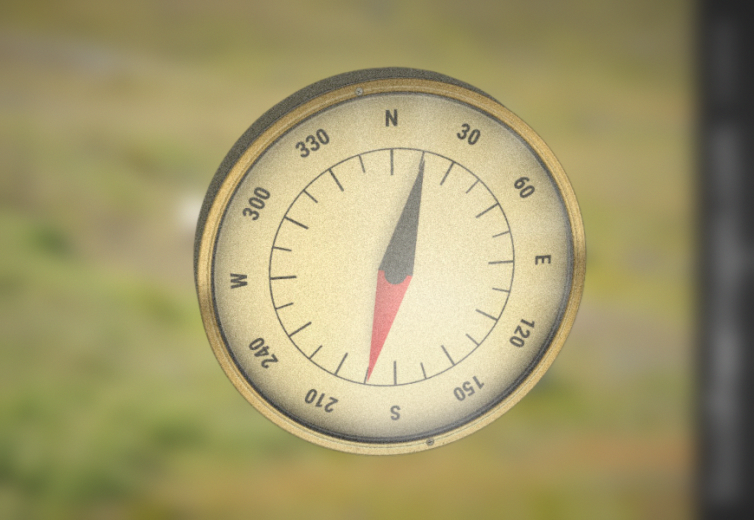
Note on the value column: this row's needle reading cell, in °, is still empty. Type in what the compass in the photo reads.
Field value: 195 °
